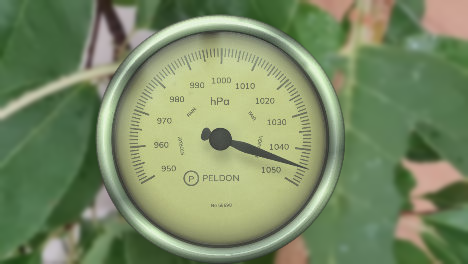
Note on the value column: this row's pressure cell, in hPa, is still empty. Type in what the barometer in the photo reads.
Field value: 1045 hPa
